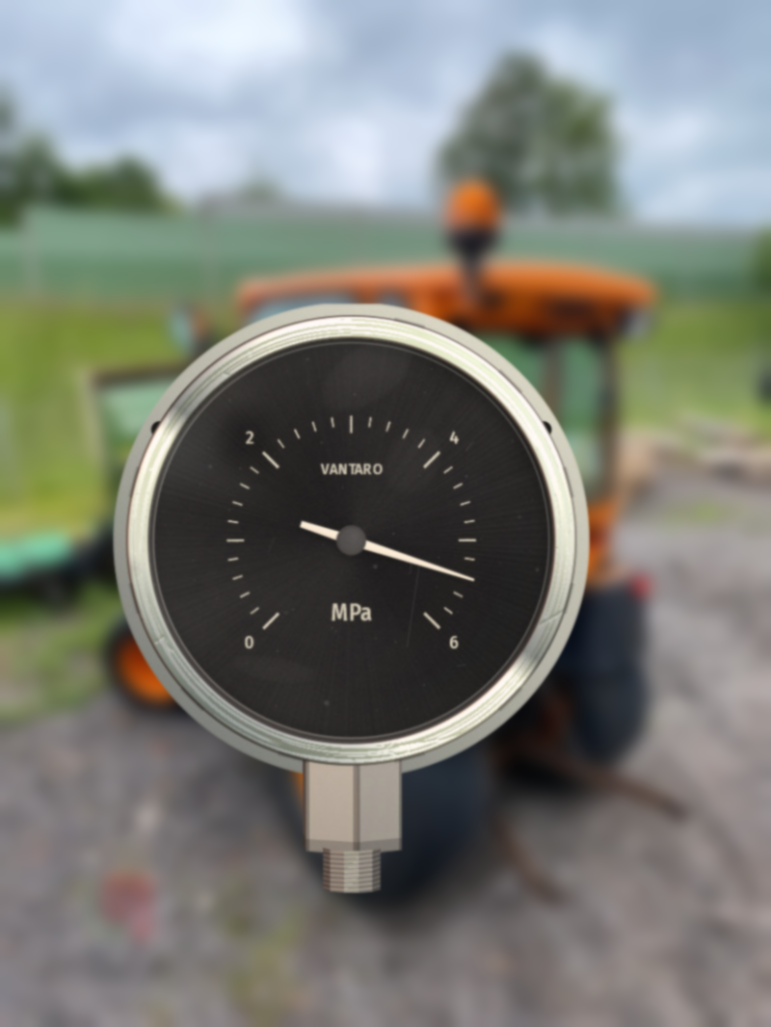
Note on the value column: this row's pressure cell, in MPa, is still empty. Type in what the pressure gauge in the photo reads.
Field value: 5.4 MPa
